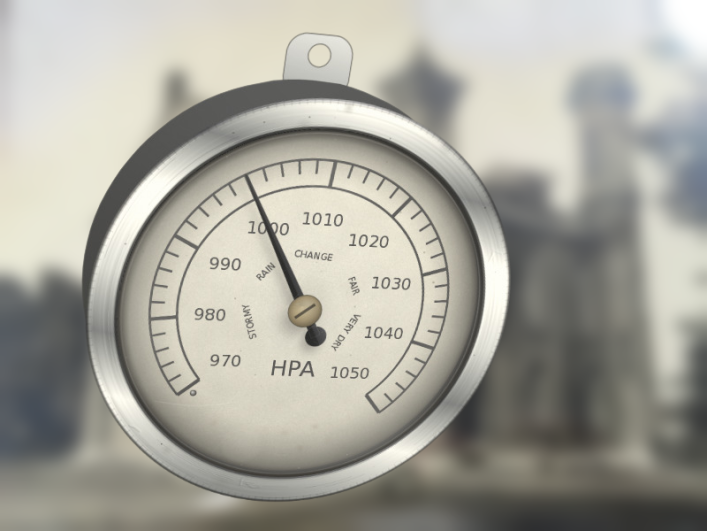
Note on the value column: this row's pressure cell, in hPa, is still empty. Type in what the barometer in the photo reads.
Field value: 1000 hPa
